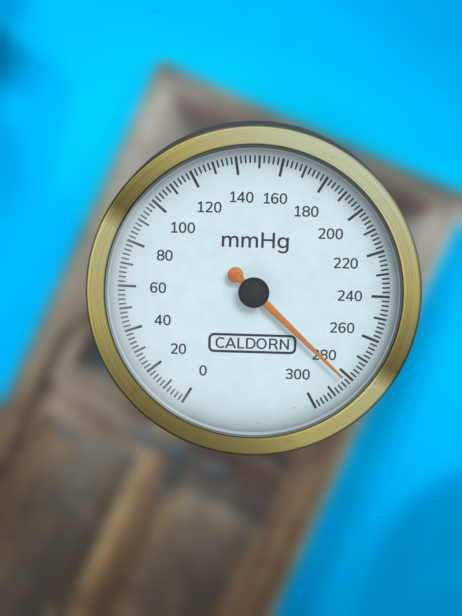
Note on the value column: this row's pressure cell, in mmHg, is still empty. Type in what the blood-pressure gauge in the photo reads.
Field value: 282 mmHg
